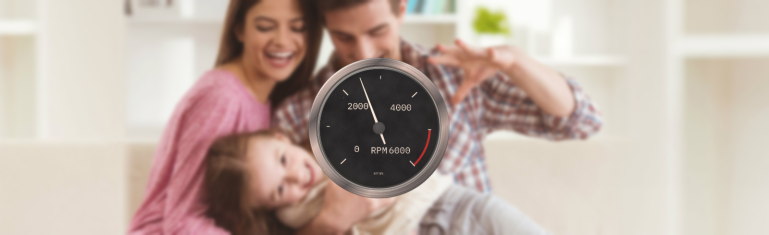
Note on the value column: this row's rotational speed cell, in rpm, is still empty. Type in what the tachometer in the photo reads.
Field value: 2500 rpm
